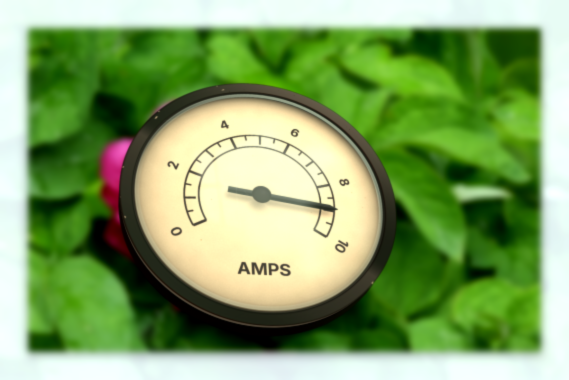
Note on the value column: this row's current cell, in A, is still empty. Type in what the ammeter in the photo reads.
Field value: 9 A
